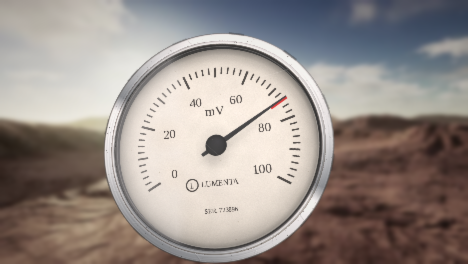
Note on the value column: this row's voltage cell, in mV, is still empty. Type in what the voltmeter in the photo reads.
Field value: 74 mV
